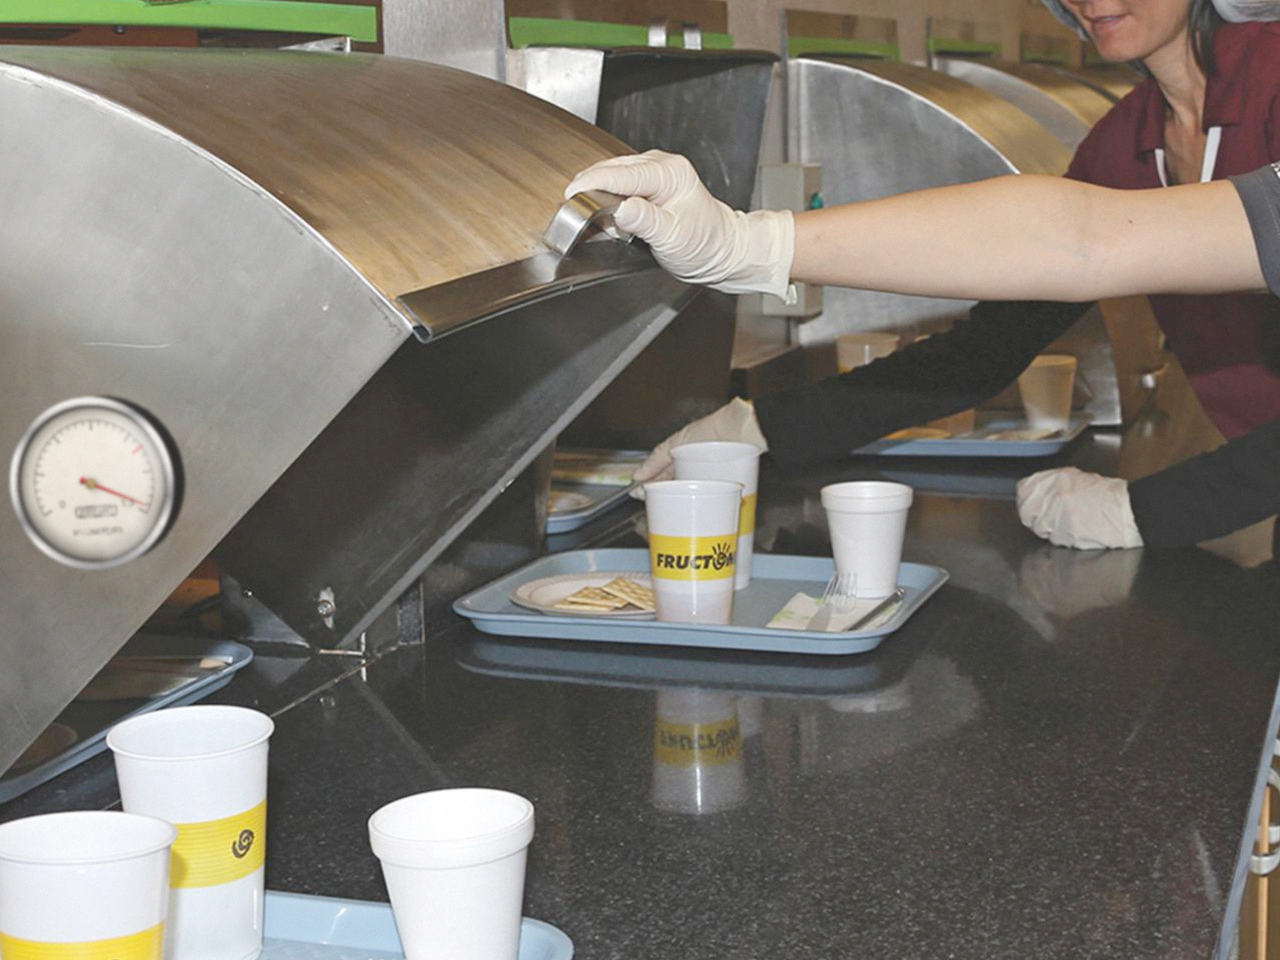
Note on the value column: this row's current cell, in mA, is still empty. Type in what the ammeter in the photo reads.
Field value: 1.45 mA
